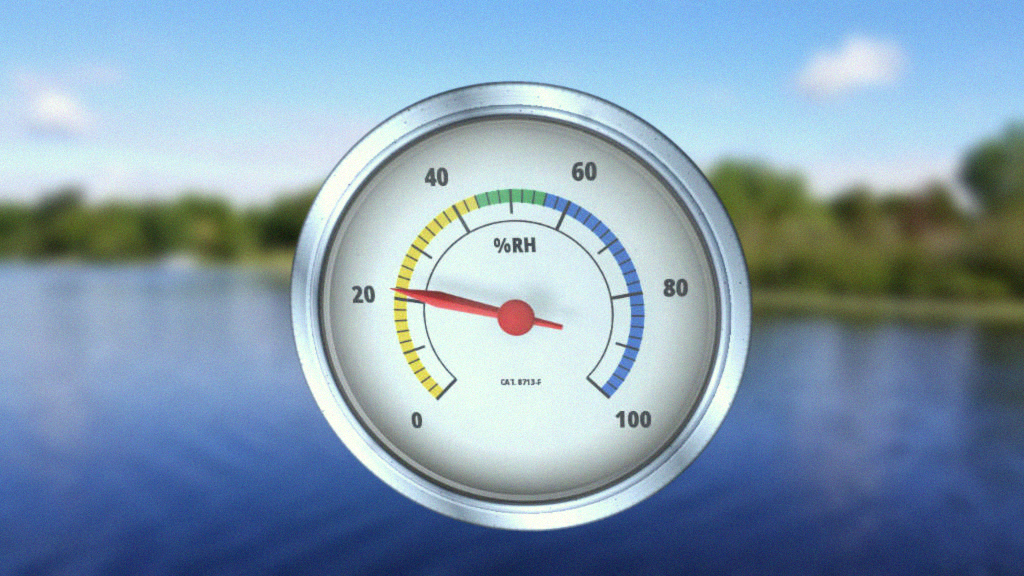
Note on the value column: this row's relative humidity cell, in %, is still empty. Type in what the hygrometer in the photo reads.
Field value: 22 %
